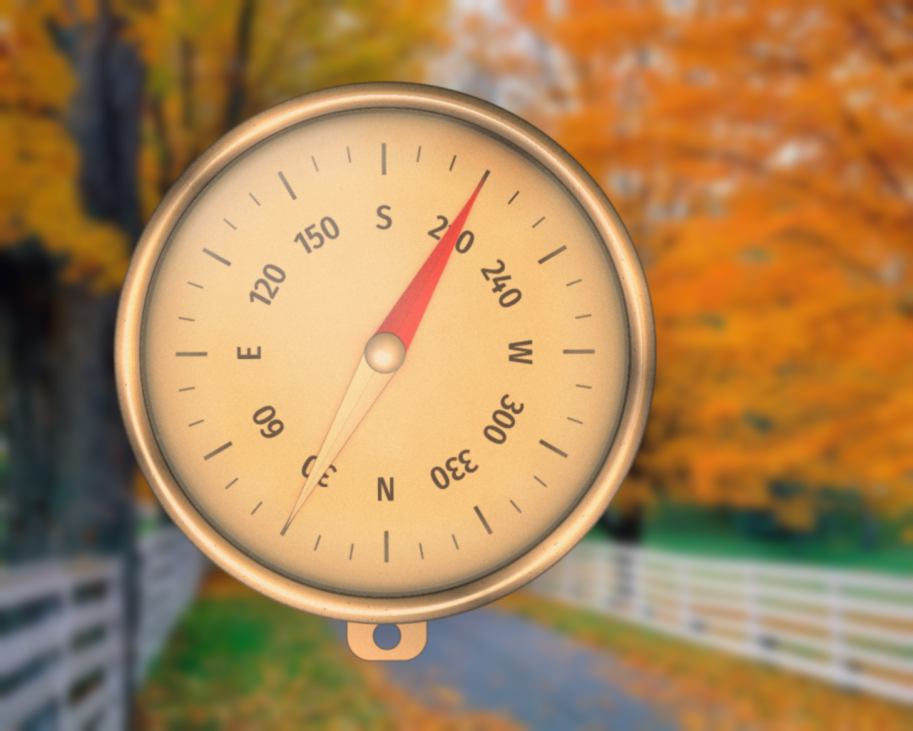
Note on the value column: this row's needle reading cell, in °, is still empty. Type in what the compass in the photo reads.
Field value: 210 °
